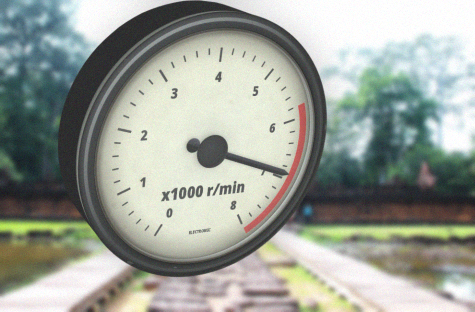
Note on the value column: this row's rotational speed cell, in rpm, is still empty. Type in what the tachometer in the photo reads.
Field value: 6900 rpm
